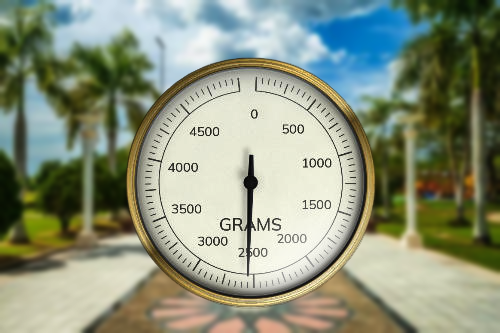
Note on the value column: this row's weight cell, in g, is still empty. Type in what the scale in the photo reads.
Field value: 2550 g
